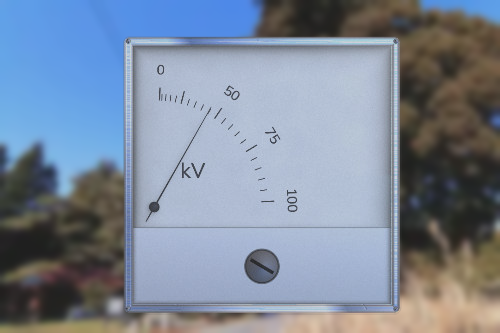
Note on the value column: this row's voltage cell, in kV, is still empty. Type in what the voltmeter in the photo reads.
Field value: 45 kV
